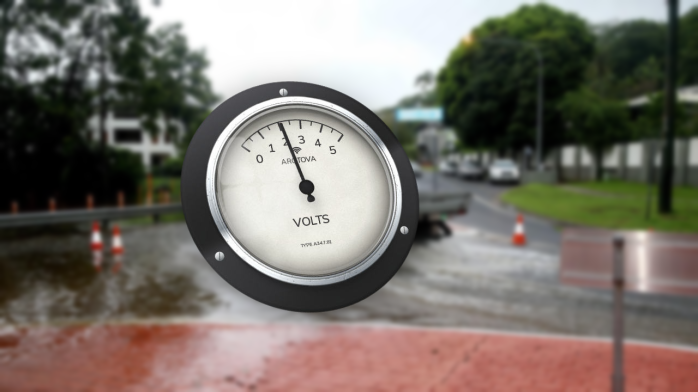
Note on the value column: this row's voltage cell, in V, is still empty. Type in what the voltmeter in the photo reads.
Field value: 2 V
